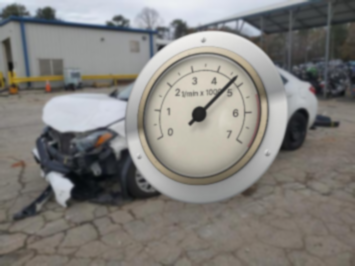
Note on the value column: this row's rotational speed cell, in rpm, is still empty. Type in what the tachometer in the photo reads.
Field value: 4750 rpm
